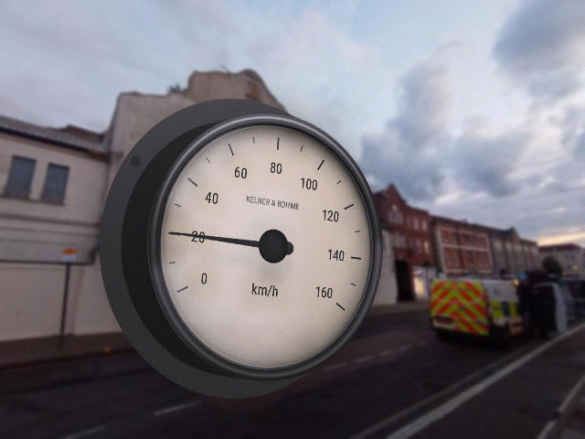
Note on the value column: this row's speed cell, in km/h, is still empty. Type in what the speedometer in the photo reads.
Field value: 20 km/h
